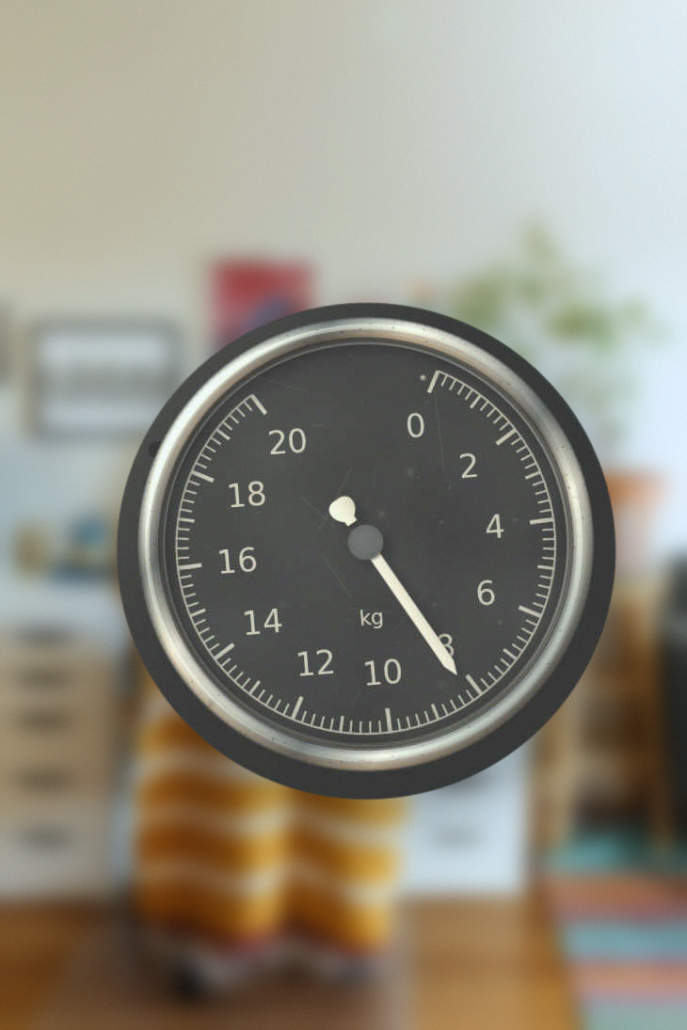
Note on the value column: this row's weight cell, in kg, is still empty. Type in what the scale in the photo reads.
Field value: 8.2 kg
